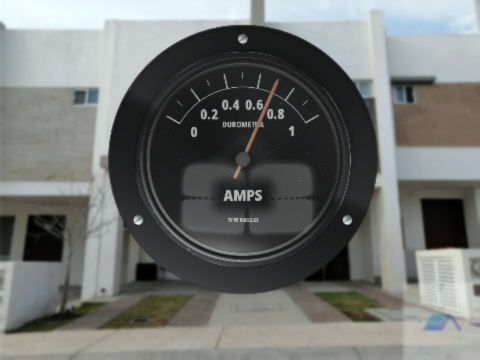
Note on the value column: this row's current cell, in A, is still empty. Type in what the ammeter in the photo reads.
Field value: 0.7 A
